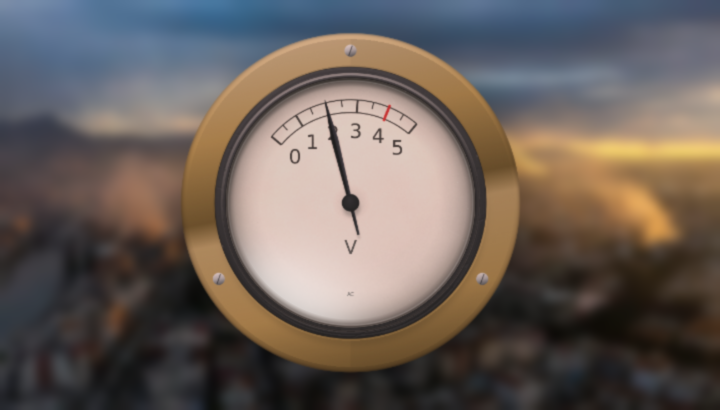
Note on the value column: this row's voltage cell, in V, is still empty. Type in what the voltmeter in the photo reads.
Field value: 2 V
